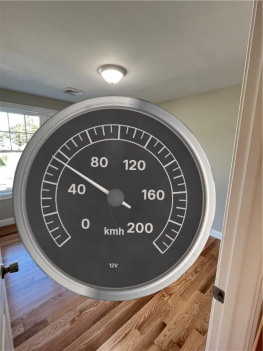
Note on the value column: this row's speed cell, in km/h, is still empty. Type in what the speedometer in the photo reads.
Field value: 55 km/h
